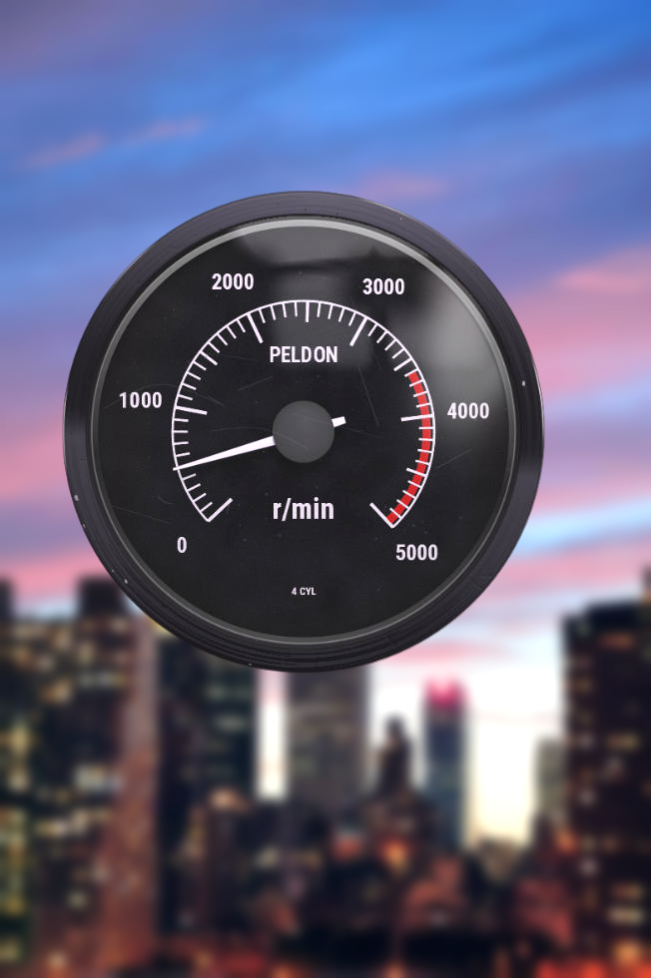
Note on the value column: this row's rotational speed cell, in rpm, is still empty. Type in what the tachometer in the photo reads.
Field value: 500 rpm
